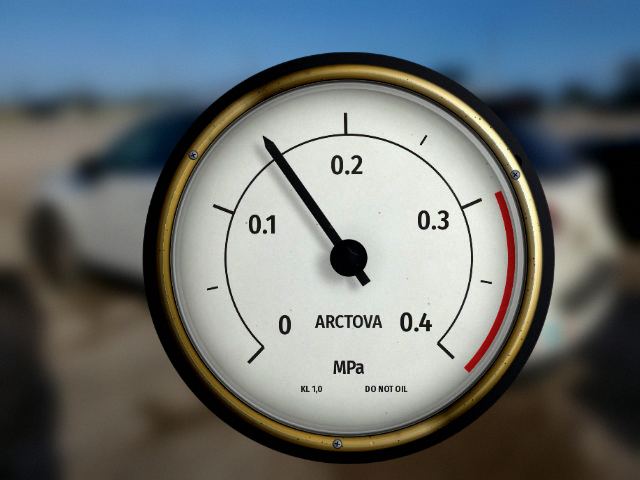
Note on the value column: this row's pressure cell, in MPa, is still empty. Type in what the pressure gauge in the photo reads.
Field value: 0.15 MPa
